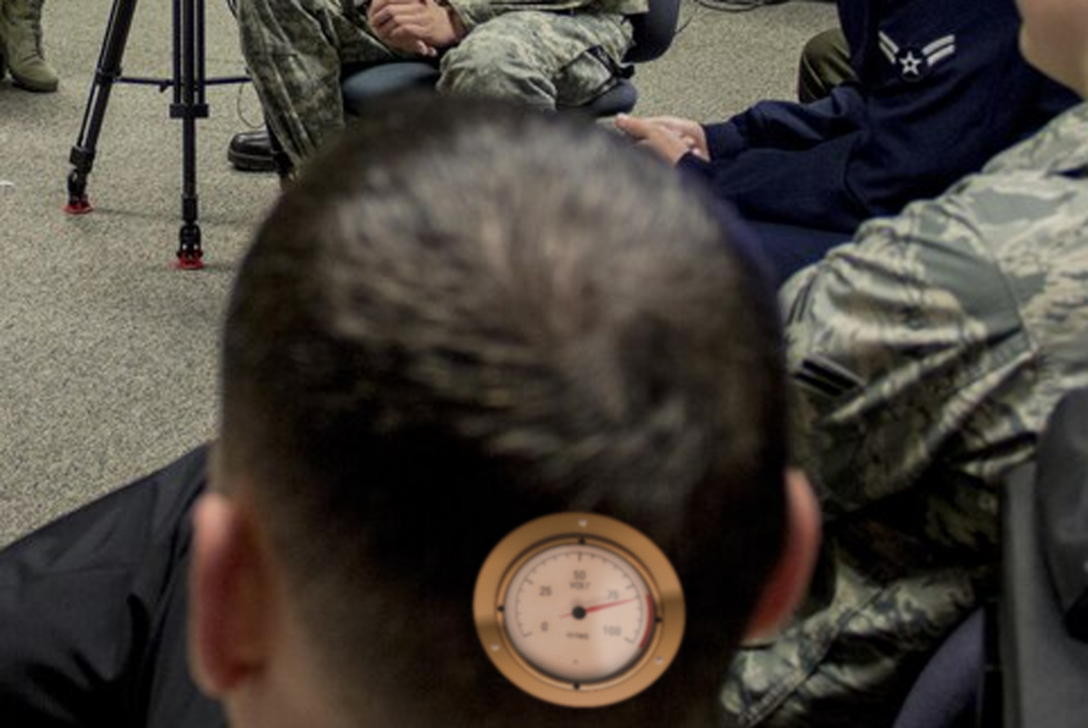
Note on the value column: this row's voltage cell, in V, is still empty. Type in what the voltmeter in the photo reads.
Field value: 80 V
